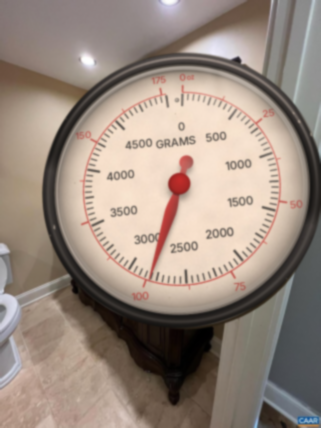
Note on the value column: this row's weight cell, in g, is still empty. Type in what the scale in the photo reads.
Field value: 2800 g
